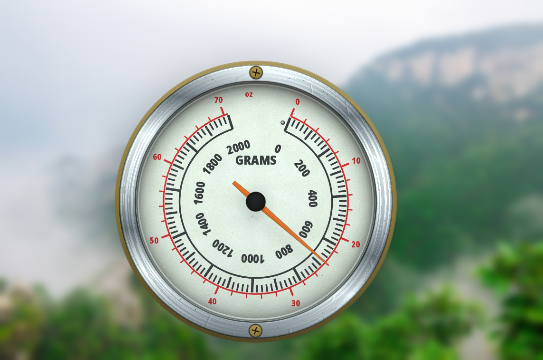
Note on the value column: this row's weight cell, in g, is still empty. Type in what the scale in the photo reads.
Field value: 680 g
